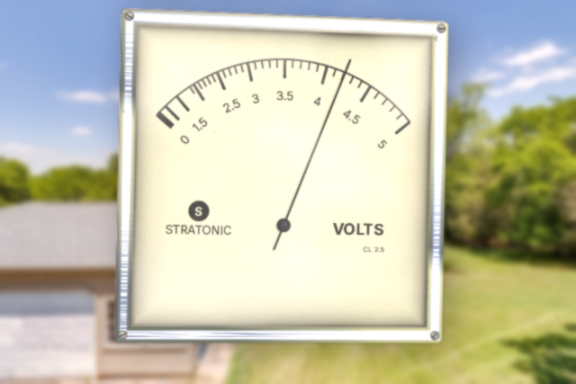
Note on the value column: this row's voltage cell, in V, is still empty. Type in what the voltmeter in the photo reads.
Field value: 4.2 V
